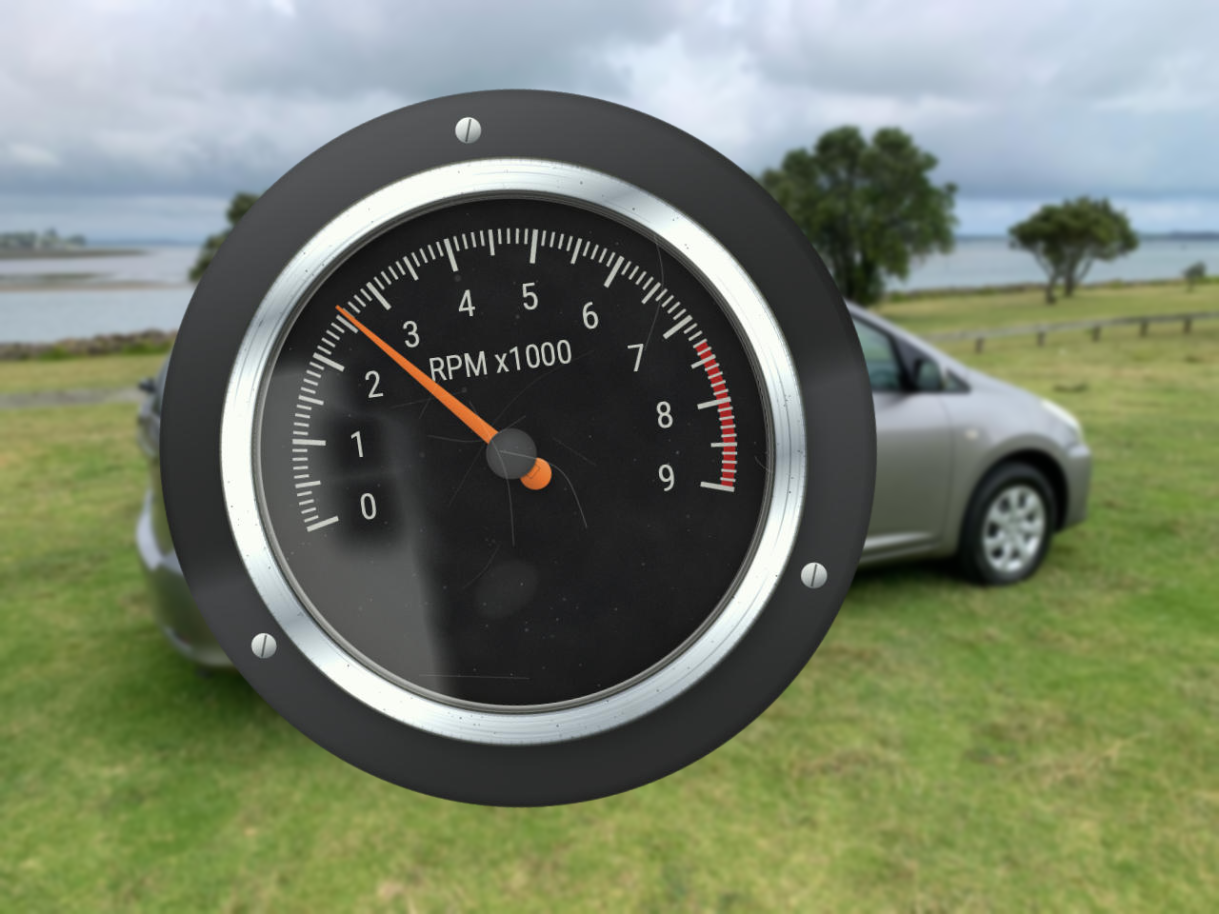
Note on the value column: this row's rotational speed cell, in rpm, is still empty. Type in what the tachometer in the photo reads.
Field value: 2600 rpm
